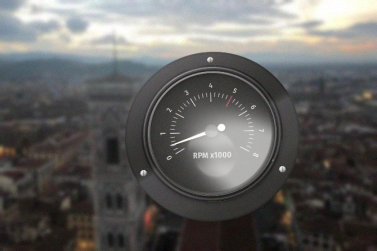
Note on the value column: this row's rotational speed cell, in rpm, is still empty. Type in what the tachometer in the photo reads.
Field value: 400 rpm
